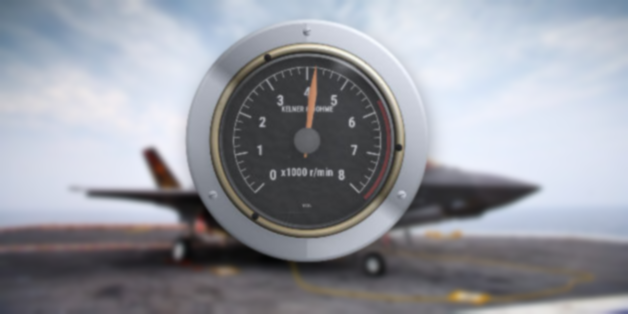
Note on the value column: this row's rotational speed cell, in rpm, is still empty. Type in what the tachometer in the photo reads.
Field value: 4200 rpm
